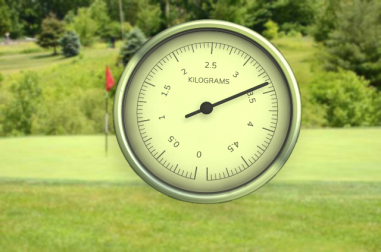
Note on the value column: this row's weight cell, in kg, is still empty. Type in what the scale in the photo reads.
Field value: 3.4 kg
